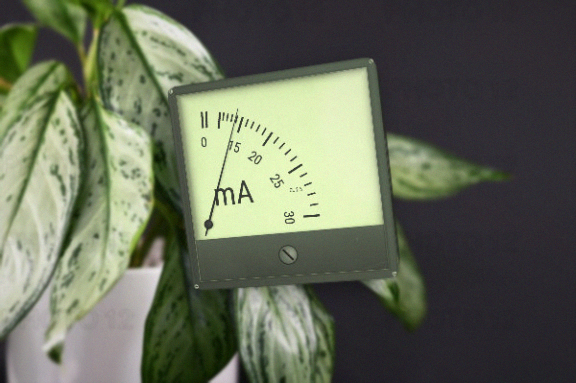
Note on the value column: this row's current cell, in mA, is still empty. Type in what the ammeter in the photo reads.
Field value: 14 mA
